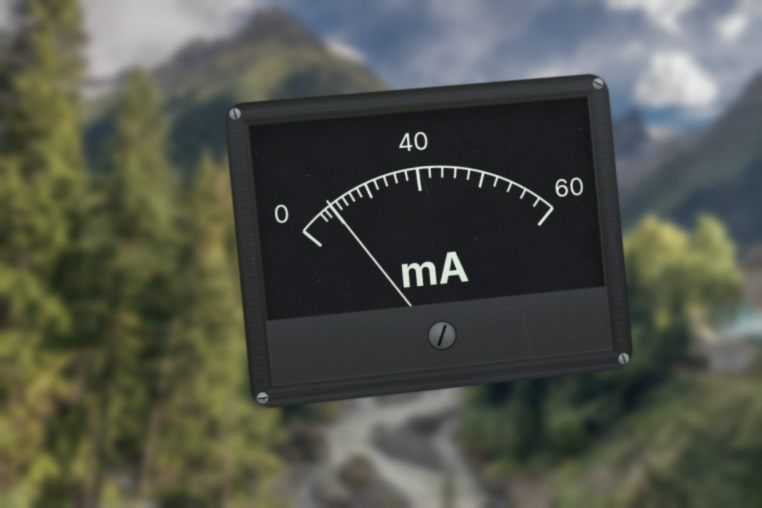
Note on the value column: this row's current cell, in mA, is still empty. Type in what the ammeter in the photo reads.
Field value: 20 mA
